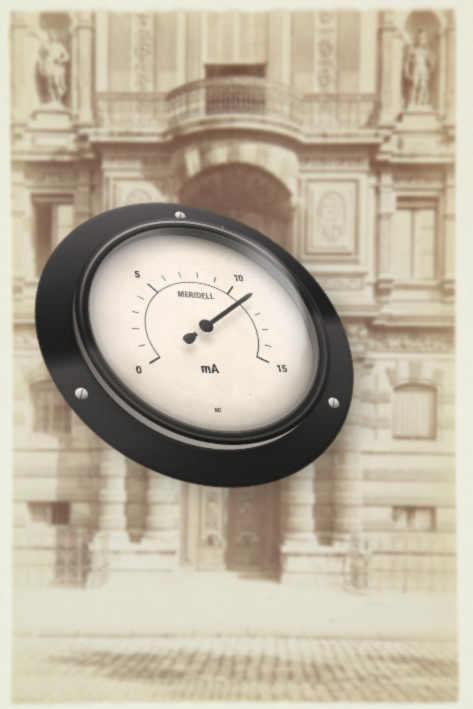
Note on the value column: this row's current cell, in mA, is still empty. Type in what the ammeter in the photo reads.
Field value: 11 mA
